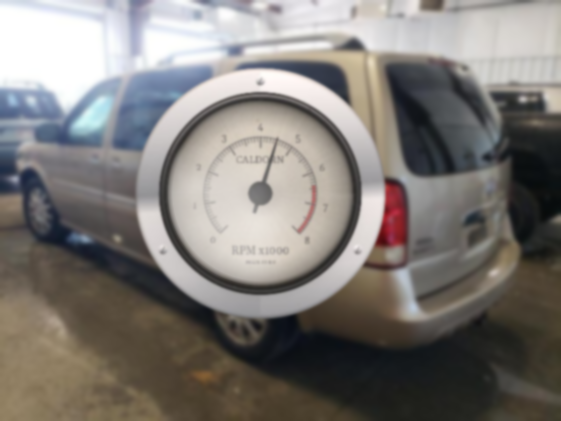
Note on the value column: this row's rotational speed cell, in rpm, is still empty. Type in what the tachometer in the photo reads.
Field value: 4500 rpm
